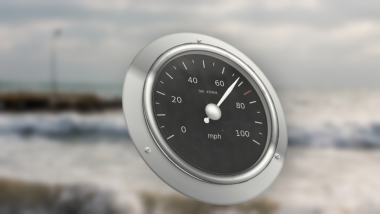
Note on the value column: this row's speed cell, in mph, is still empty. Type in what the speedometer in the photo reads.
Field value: 67.5 mph
